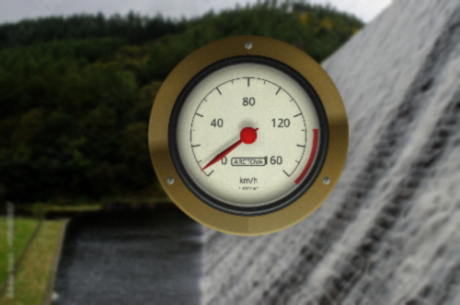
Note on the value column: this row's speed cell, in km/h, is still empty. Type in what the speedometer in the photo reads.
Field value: 5 km/h
